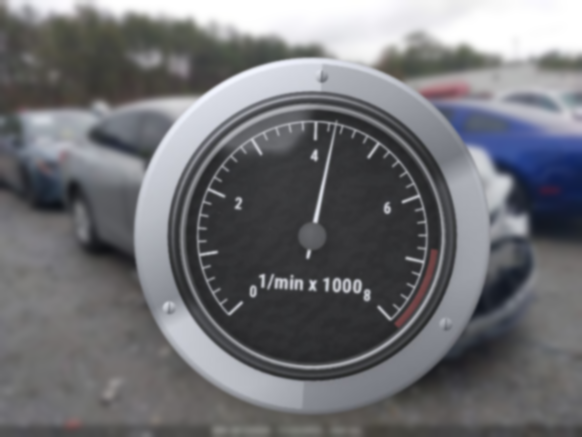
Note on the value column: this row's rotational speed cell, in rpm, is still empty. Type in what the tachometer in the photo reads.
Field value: 4300 rpm
